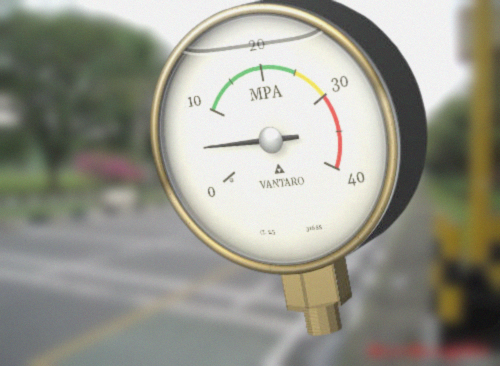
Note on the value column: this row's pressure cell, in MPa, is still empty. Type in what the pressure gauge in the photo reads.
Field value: 5 MPa
